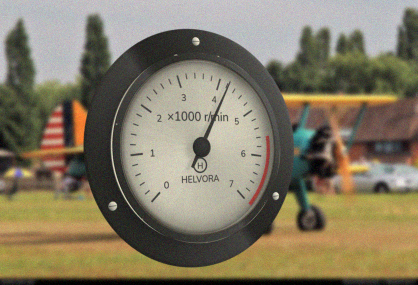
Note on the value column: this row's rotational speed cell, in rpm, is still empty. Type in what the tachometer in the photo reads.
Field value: 4200 rpm
